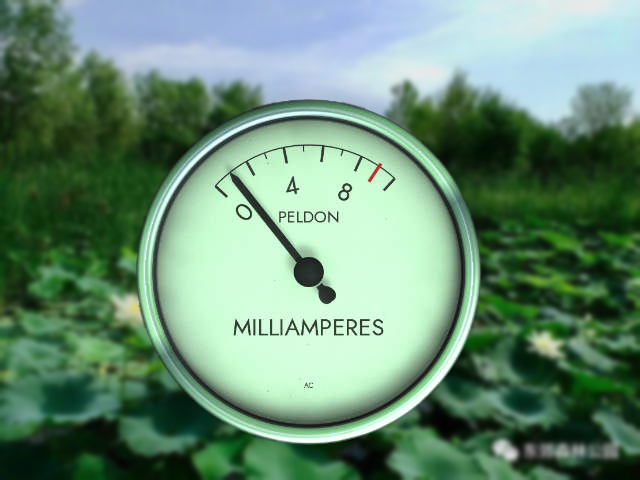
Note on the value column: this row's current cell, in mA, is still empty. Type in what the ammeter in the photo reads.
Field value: 1 mA
